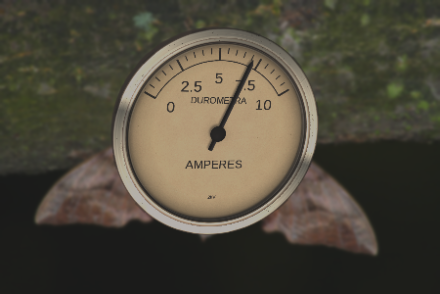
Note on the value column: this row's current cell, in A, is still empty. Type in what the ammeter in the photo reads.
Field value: 7 A
